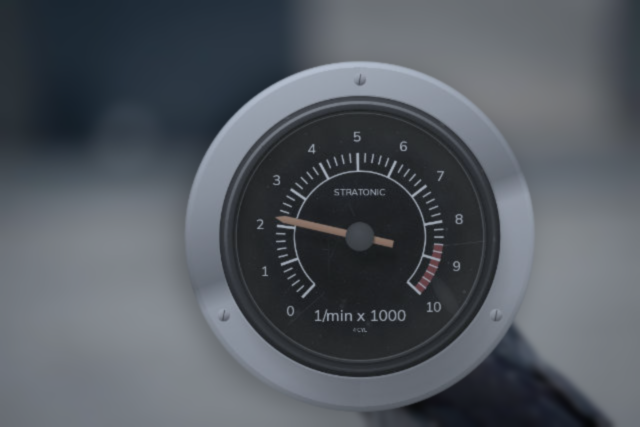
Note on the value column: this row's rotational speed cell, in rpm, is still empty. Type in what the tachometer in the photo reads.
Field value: 2200 rpm
